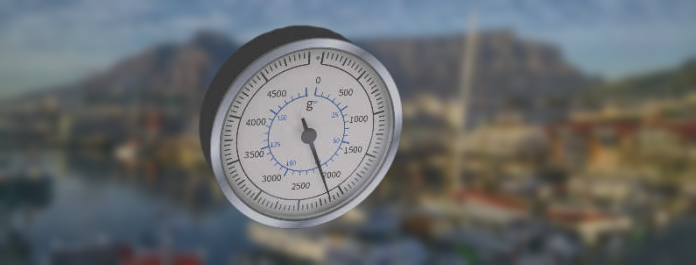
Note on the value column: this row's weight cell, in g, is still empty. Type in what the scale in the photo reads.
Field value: 2150 g
